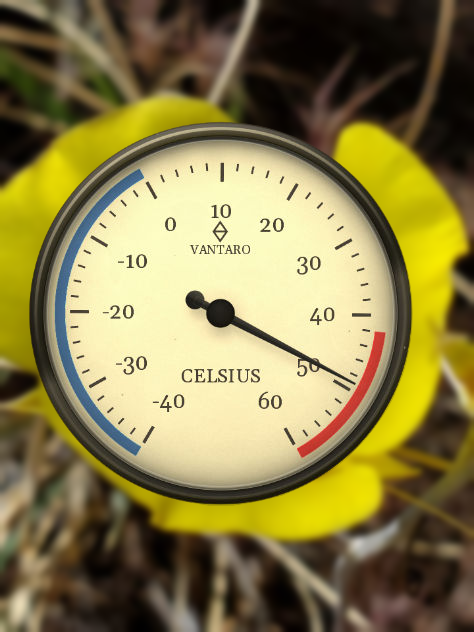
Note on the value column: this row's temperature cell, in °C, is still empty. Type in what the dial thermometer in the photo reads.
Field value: 49 °C
